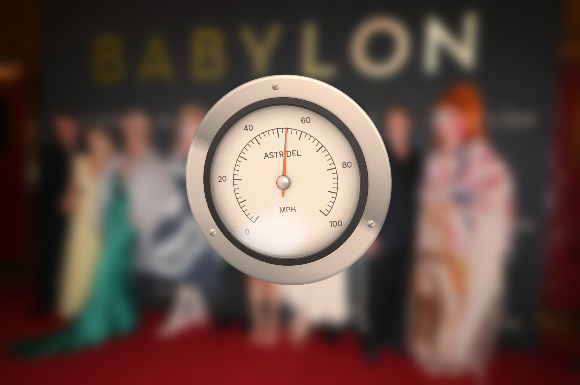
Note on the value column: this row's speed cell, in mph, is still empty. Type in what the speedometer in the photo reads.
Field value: 54 mph
